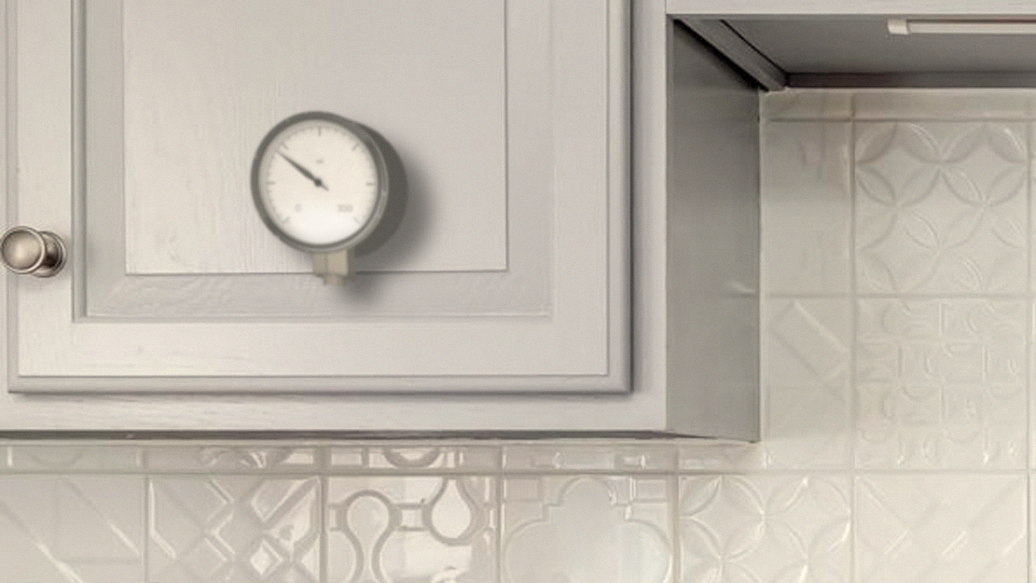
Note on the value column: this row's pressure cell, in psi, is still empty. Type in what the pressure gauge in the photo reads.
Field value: 90 psi
